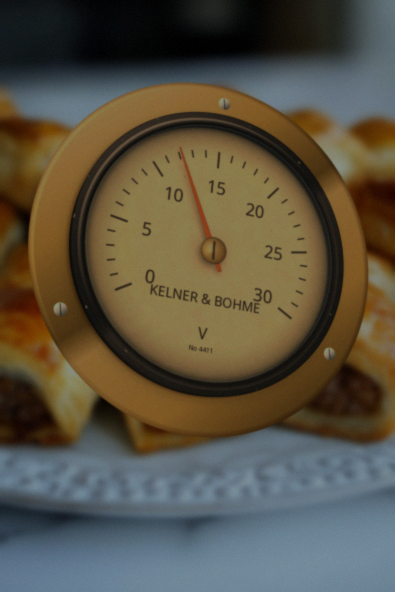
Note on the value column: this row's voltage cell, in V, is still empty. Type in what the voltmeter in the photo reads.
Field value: 12 V
